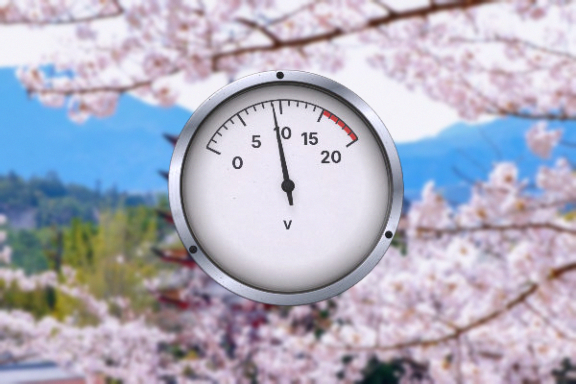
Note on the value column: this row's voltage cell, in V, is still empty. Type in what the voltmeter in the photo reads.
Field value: 9 V
